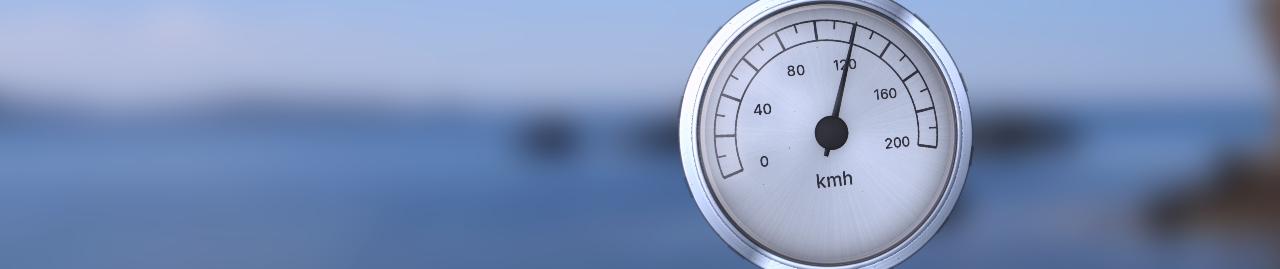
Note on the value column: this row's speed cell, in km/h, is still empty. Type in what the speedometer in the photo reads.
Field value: 120 km/h
